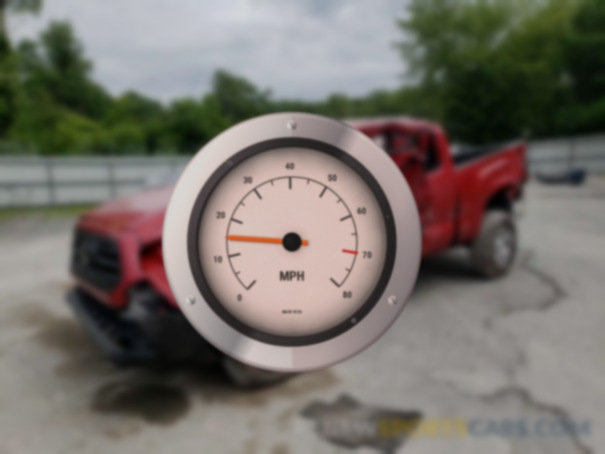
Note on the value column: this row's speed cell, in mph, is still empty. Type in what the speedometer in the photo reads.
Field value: 15 mph
